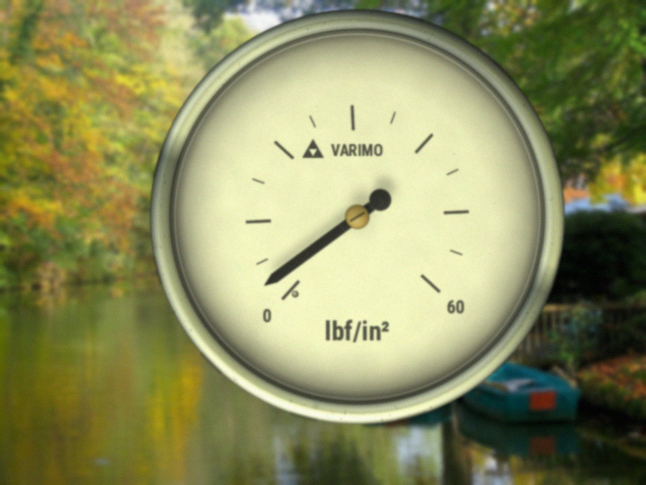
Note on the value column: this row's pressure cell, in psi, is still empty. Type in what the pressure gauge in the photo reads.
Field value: 2.5 psi
